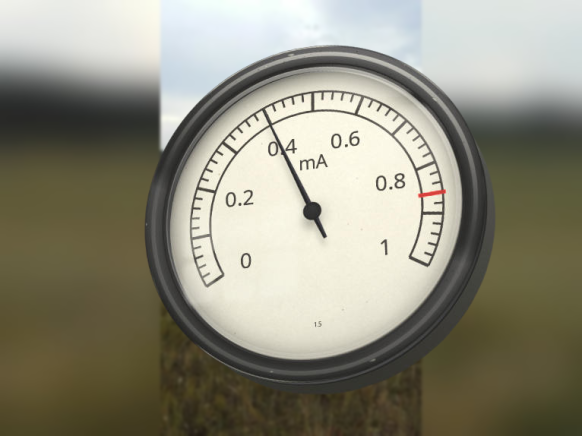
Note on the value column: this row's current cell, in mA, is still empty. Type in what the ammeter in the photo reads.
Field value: 0.4 mA
